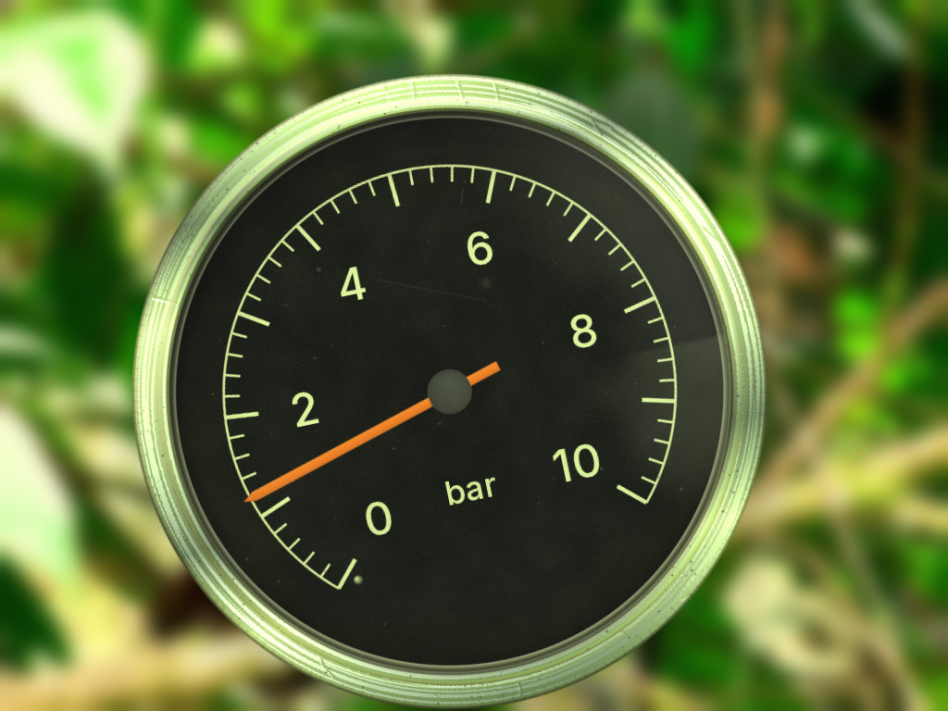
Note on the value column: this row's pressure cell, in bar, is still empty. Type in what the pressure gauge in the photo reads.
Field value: 1.2 bar
